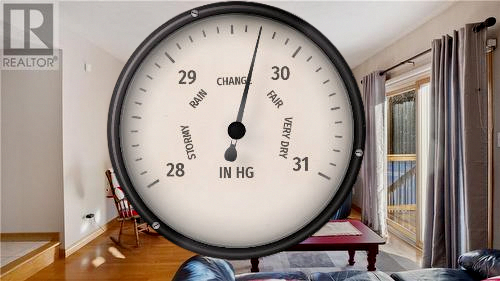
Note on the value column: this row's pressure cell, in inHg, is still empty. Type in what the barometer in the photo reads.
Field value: 29.7 inHg
